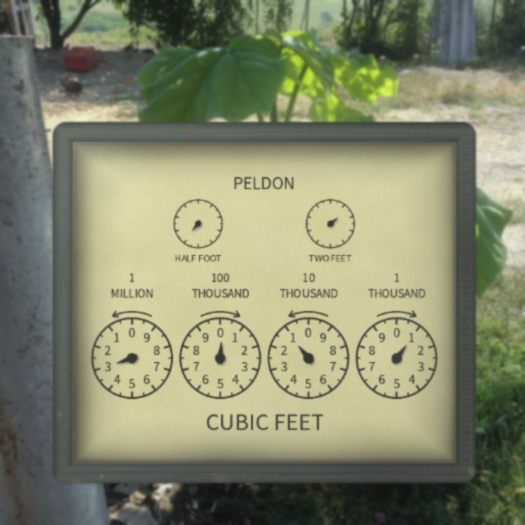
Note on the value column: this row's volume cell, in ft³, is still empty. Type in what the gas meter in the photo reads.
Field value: 301100 ft³
